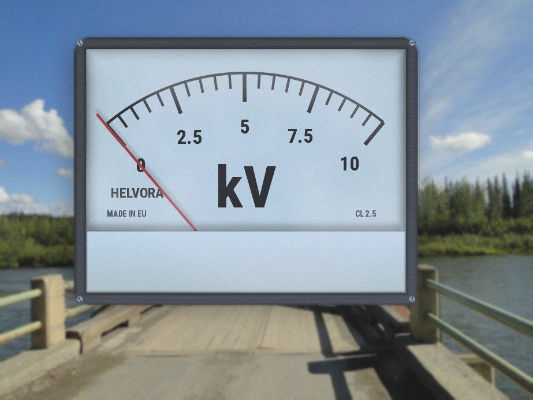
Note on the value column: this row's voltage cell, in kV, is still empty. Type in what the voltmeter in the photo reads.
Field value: 0 kV
